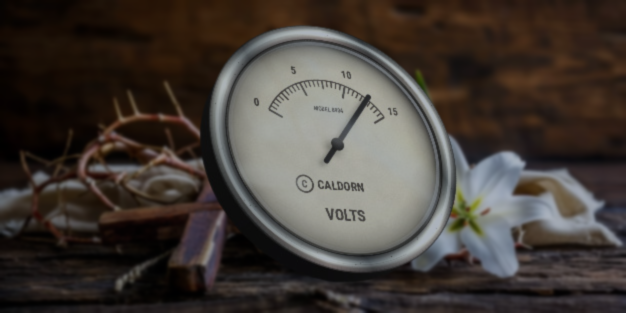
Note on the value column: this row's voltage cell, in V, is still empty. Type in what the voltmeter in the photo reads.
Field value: 12.5 V
